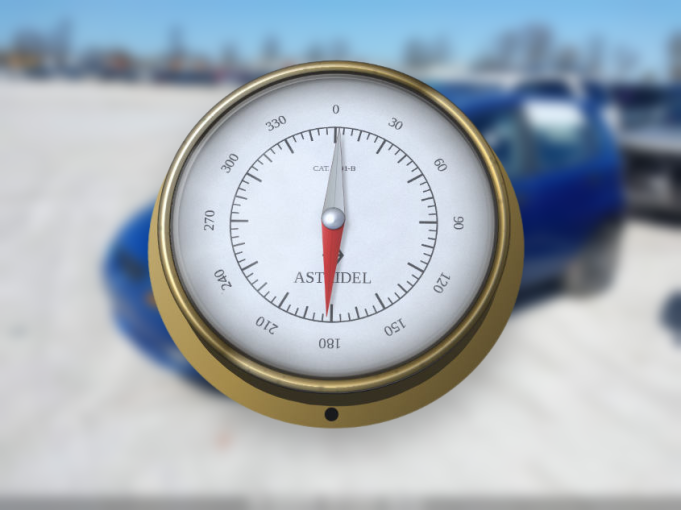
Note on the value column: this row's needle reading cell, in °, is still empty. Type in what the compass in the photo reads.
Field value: 182.5 °
